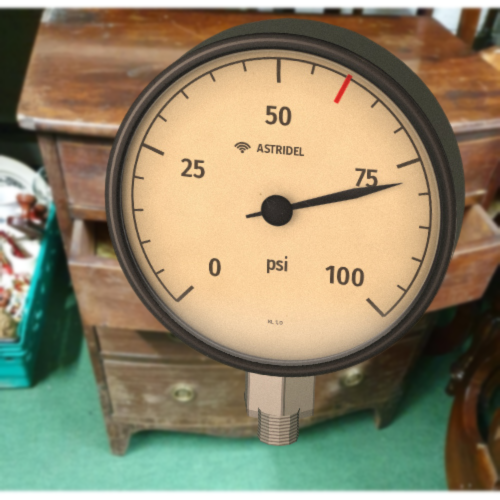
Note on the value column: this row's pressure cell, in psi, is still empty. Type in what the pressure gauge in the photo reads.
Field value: 77.5 psi
